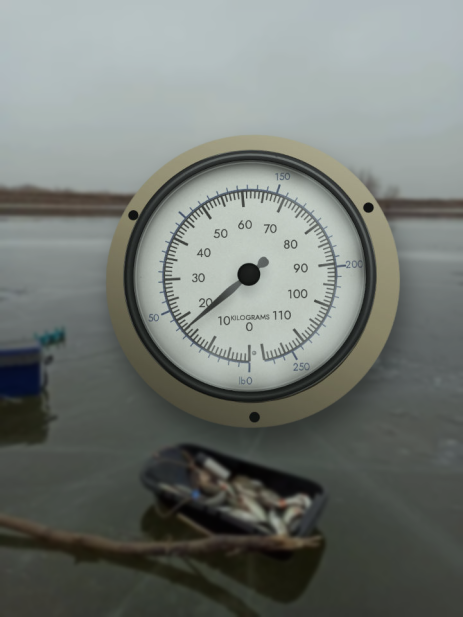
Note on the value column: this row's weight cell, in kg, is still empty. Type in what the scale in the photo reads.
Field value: 17 kg
